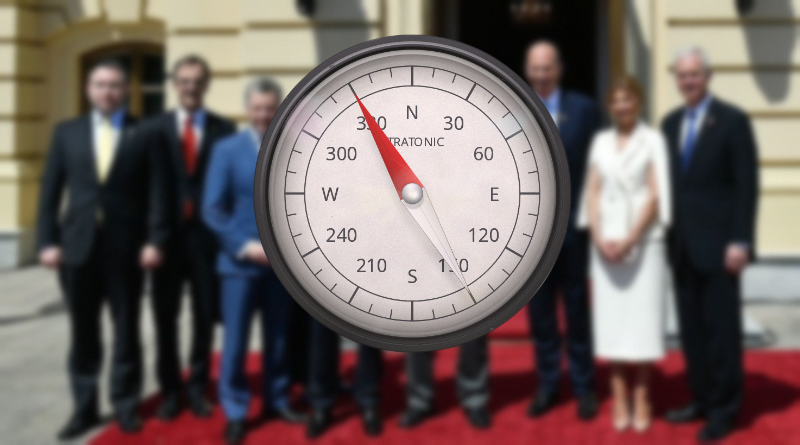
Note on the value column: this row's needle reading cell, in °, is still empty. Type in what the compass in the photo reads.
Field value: 330 °
